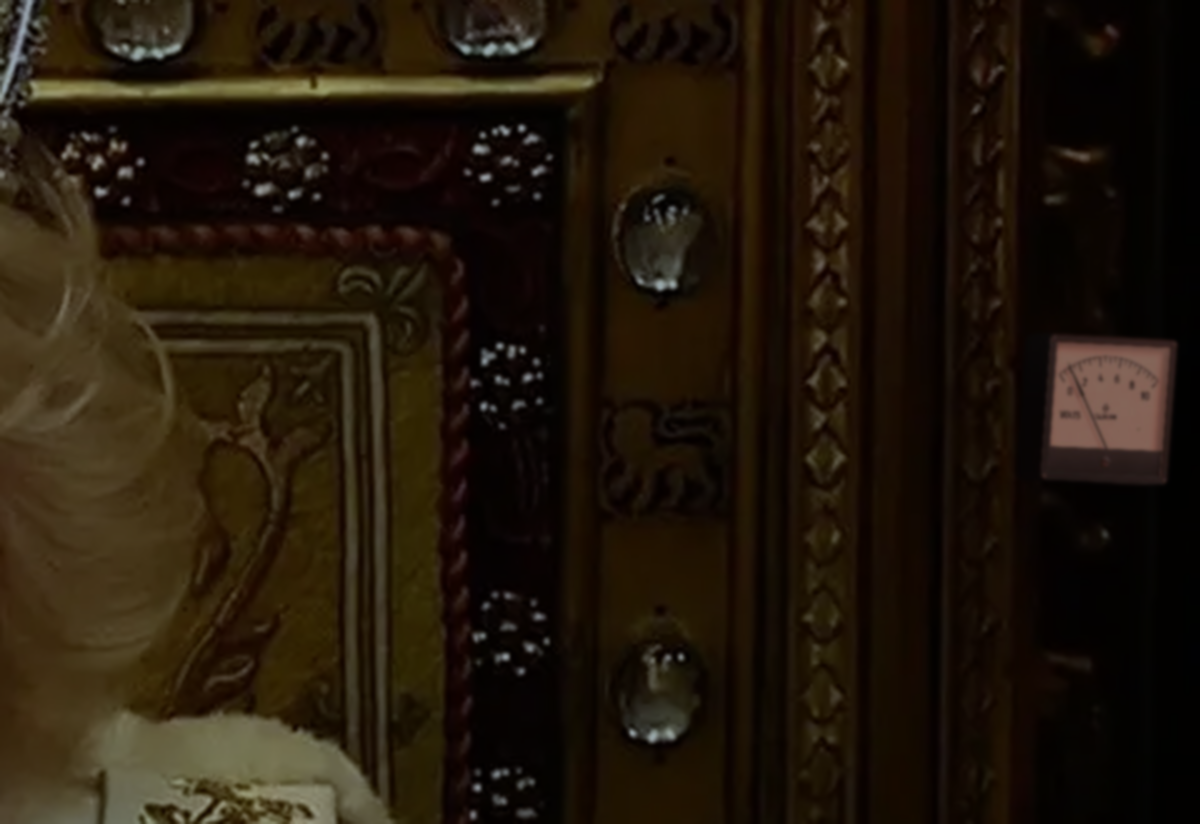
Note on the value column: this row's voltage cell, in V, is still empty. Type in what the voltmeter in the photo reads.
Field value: 1 V
